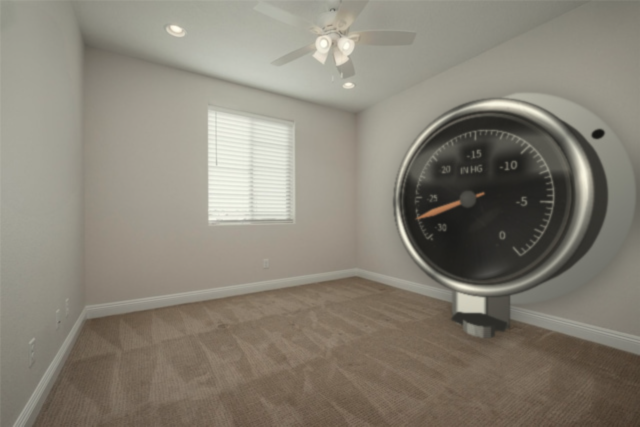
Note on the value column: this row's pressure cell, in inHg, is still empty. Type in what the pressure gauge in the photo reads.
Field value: -27.5 inHg
